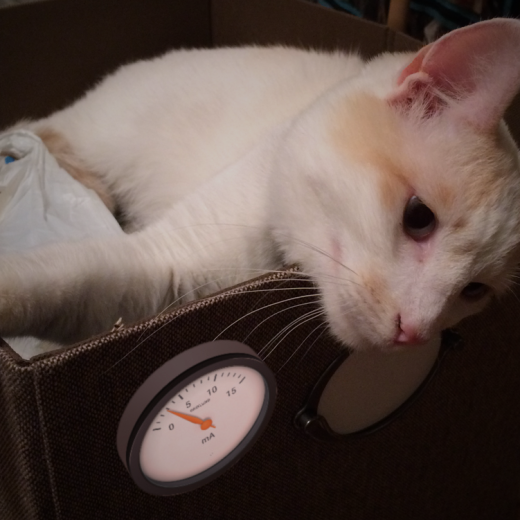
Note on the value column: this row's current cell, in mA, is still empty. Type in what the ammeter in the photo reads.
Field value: 3 mA
